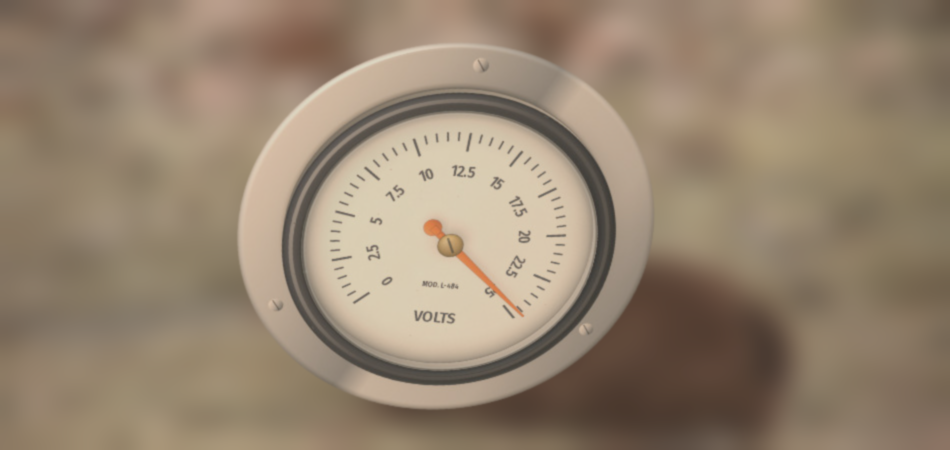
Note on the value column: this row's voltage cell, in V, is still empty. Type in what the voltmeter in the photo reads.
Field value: 24.5 V
